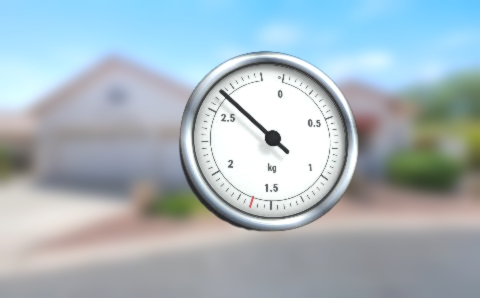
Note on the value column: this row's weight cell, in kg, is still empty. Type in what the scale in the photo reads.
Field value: 2.65 kg
